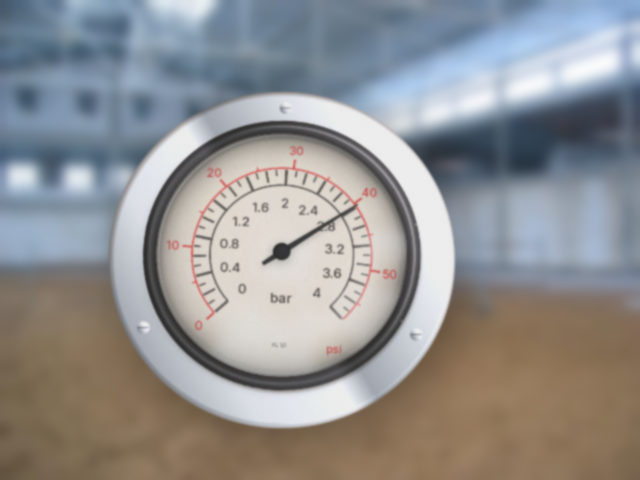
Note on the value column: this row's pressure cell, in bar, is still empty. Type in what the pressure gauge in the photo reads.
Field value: 2.8 bar
